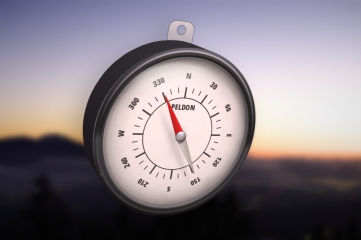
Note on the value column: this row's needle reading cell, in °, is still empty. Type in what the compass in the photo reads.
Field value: 330 °
